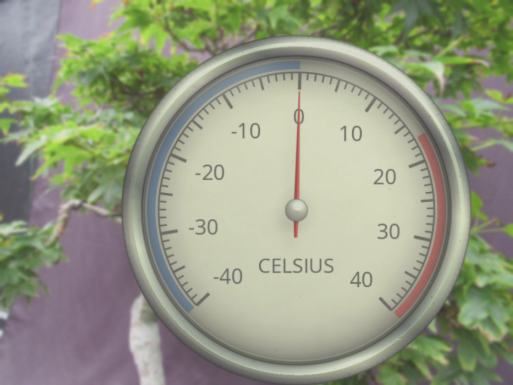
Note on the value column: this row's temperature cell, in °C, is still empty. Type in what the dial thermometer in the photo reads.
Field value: 0 °C
